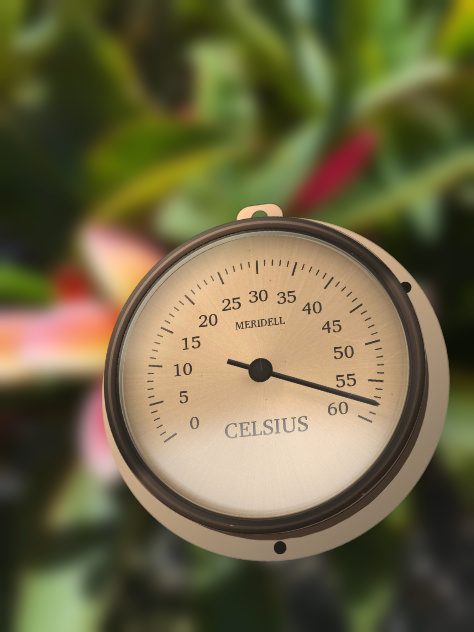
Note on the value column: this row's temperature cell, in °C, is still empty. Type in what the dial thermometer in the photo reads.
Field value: 58 °C
